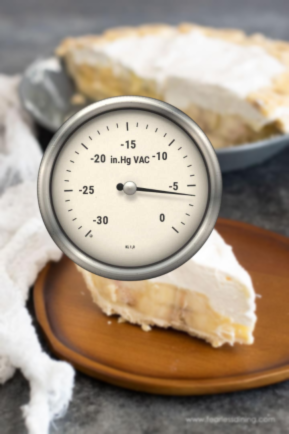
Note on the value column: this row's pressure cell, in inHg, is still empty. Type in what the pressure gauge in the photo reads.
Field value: -4 inHg
